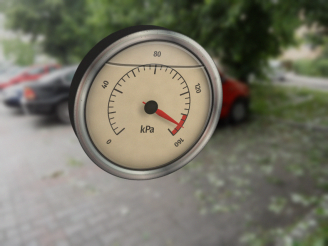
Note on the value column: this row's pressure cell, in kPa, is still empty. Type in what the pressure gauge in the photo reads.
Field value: 150 kPa
